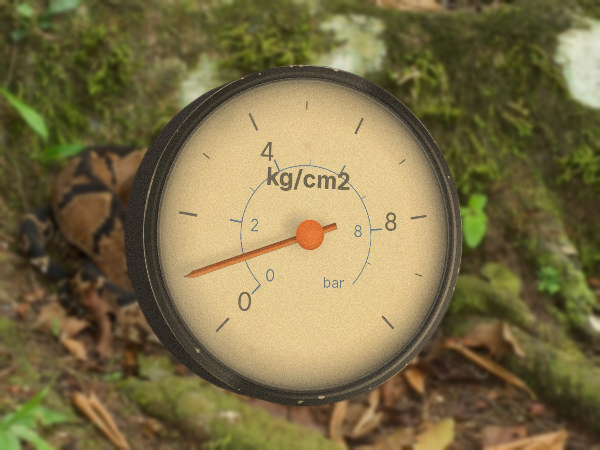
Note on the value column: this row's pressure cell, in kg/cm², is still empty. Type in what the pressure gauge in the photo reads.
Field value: 1 kg/cm²
